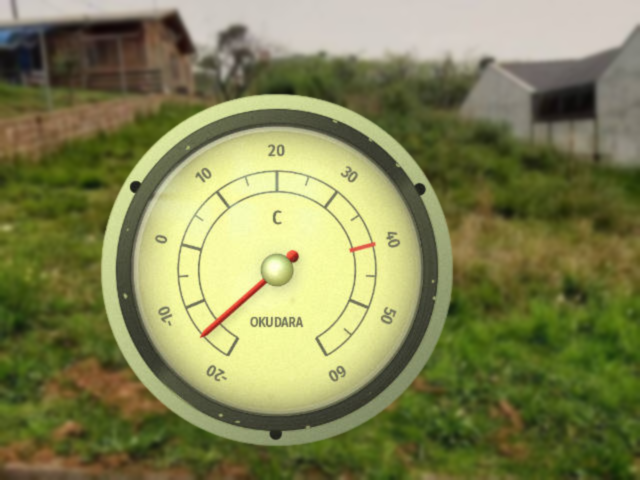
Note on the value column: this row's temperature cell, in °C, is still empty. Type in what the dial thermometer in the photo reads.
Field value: -15 °C
